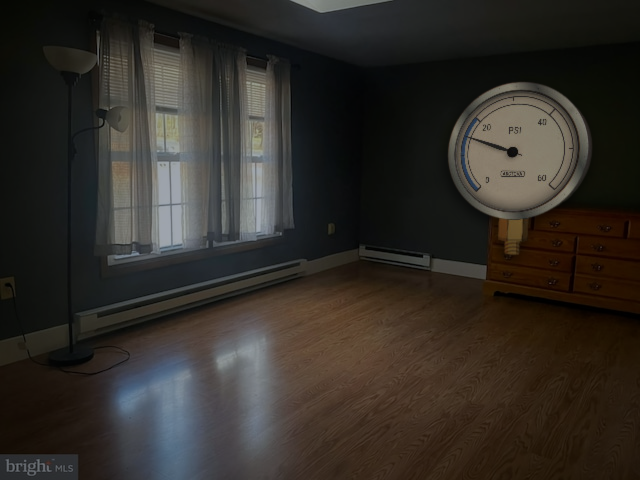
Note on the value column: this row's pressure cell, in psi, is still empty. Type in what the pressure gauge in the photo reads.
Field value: 15 psi
